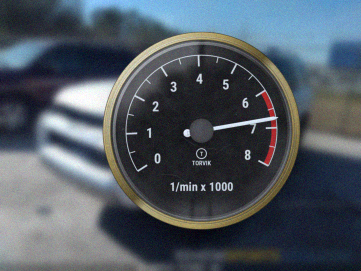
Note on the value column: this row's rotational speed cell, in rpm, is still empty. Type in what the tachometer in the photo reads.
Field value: 6750 rpm
